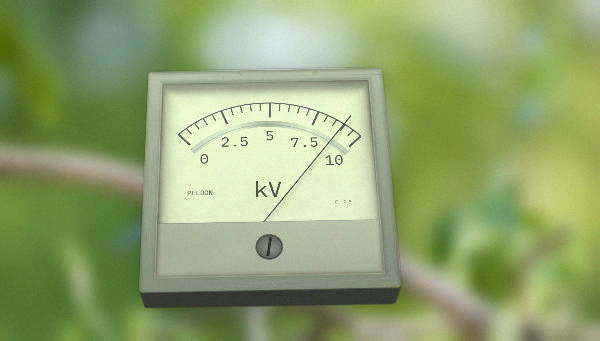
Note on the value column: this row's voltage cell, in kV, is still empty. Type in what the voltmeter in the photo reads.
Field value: 9 kV
